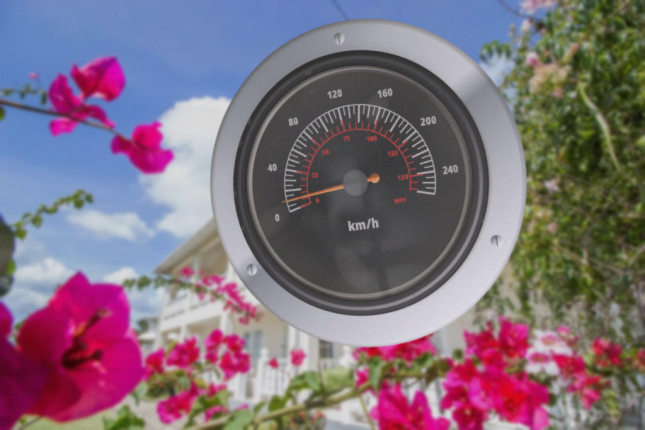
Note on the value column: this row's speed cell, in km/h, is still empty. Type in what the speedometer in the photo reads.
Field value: 10 km/h
